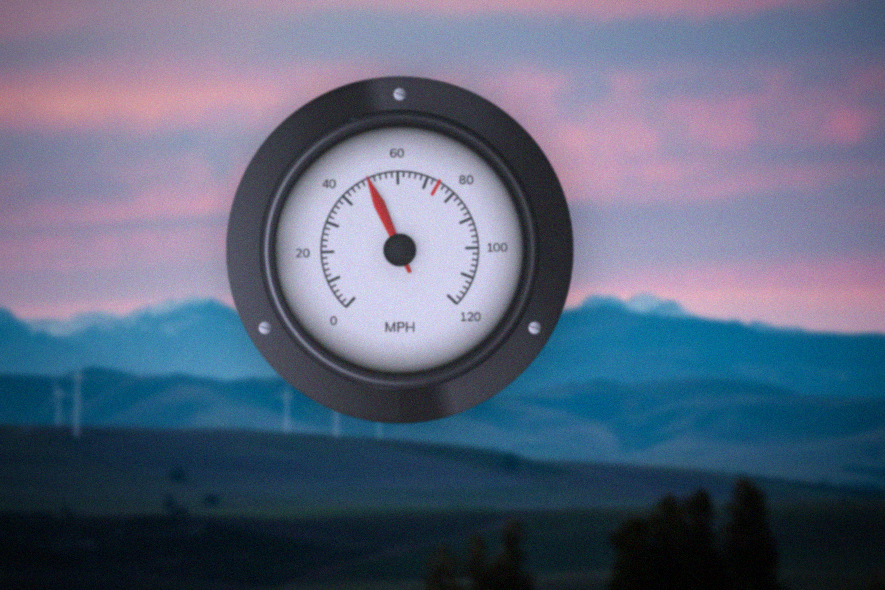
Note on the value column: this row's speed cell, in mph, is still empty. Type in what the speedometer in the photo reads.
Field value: 50 mph
